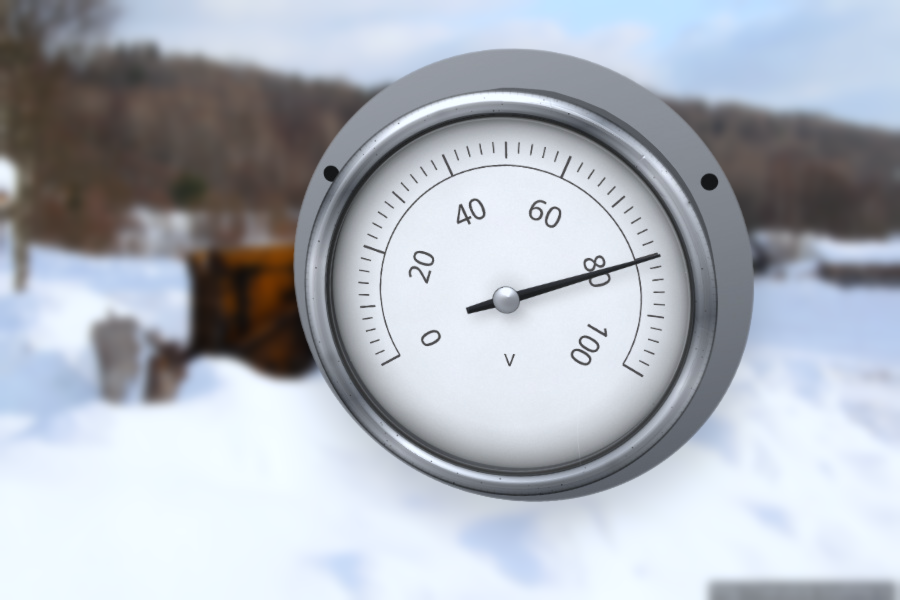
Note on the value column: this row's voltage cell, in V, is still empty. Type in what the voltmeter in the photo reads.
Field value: 80 V
